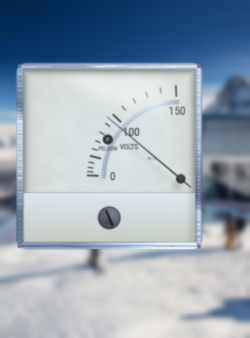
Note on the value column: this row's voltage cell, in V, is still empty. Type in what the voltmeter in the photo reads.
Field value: 95 V
